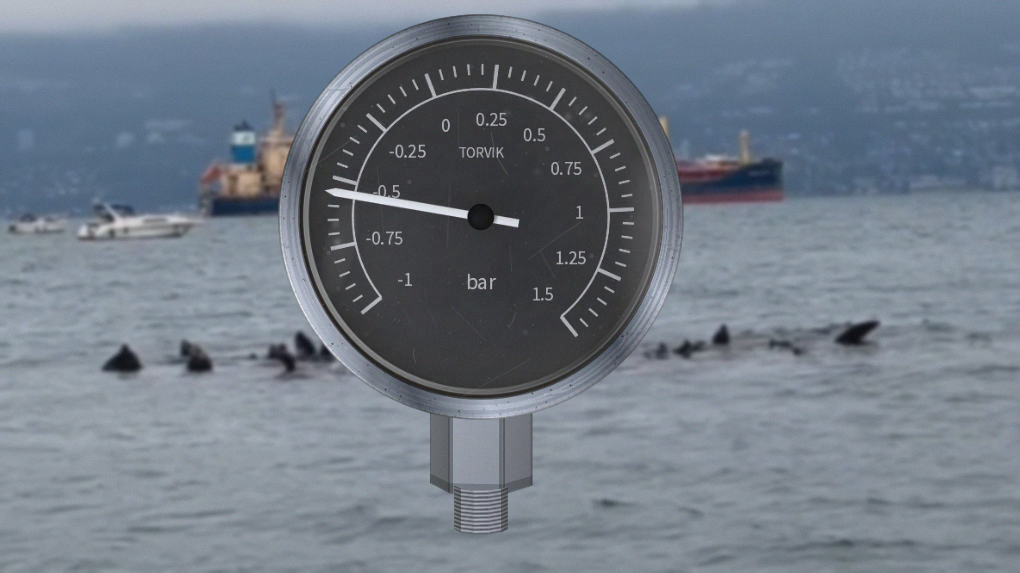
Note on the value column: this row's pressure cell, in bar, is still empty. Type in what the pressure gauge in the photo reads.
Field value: -0.55 bar
